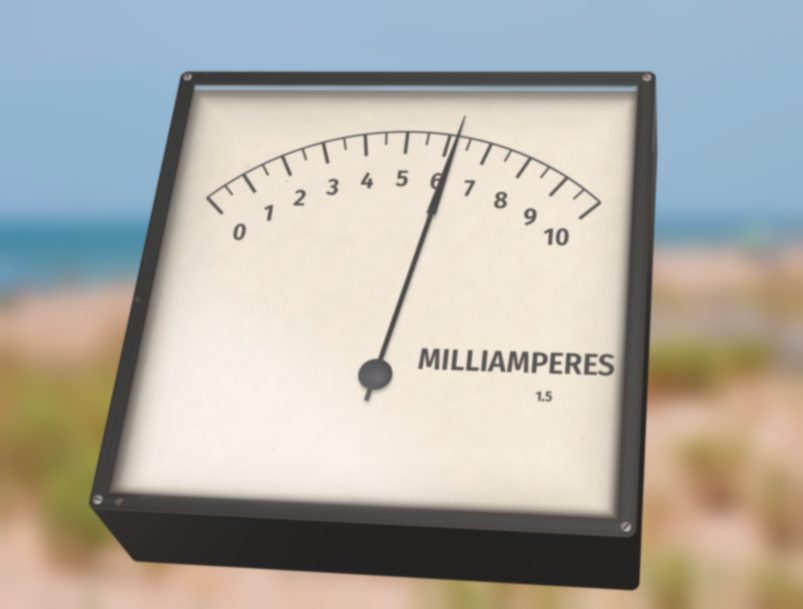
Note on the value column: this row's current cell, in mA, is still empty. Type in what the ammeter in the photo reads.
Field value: 6.25 mA
